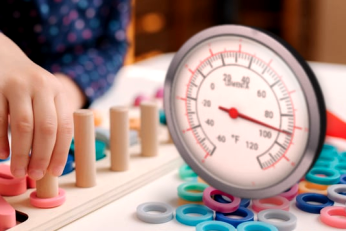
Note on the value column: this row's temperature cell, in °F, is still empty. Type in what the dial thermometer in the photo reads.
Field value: 90 °F
